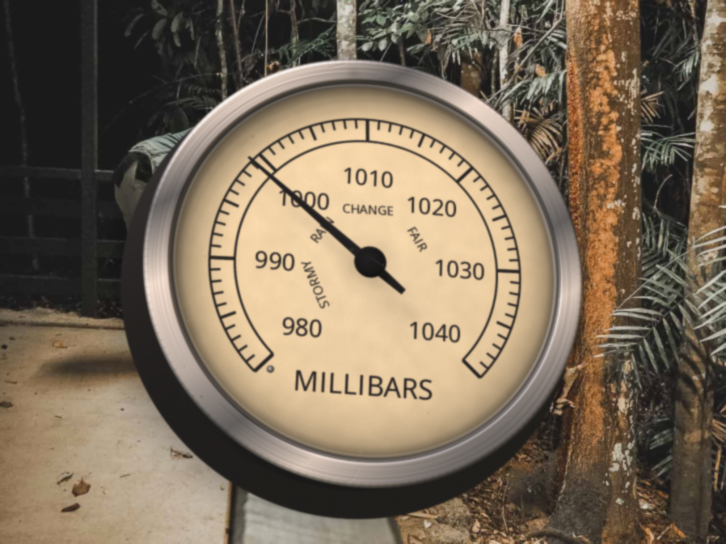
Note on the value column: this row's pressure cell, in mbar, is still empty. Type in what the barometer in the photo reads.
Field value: 999 mbar
